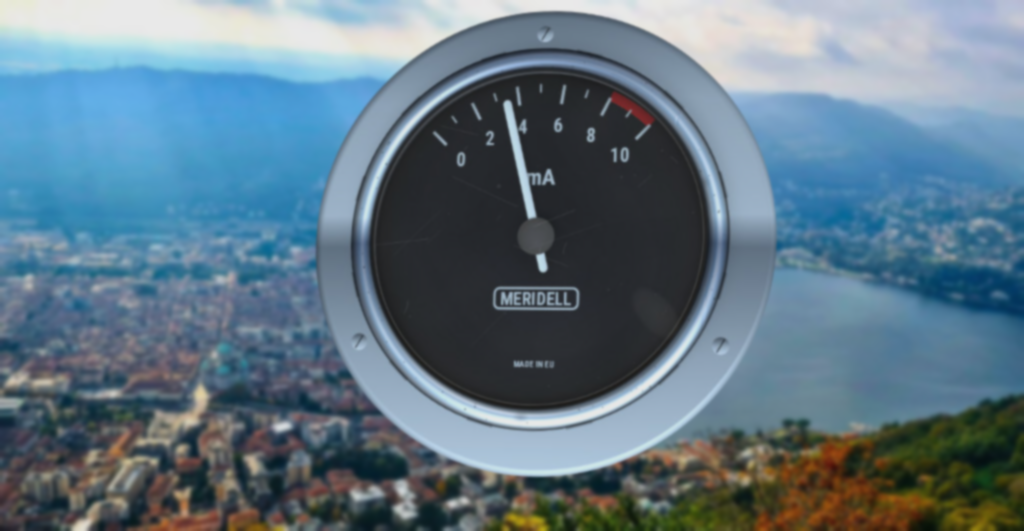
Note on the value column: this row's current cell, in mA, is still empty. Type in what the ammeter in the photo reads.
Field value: 3.5 mA
